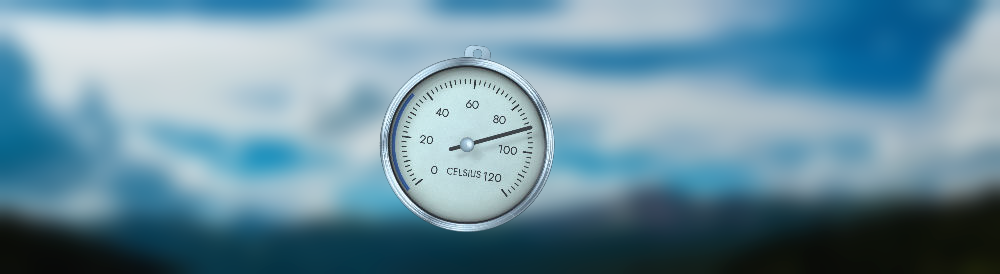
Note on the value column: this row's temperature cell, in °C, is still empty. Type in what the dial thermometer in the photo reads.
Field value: 90 °C
